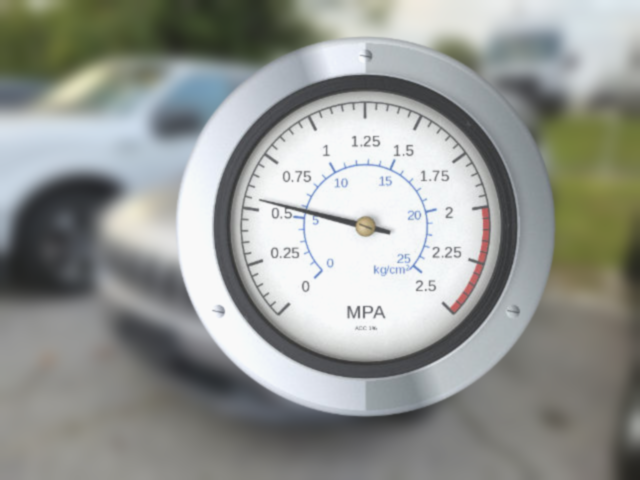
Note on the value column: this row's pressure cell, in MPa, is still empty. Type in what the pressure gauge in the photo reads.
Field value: 0.55 MPa
